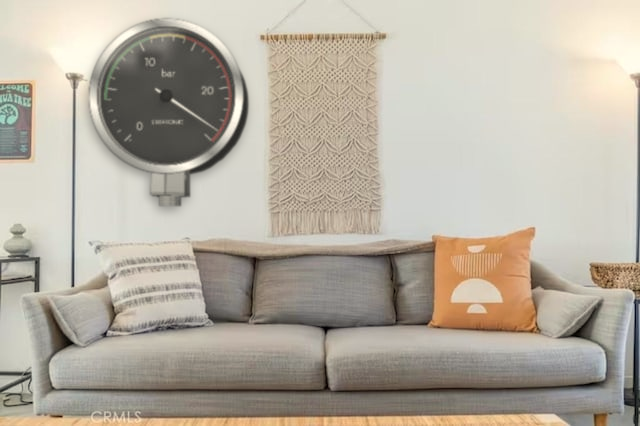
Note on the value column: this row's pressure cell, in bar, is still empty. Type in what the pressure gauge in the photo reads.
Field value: 24 bar
